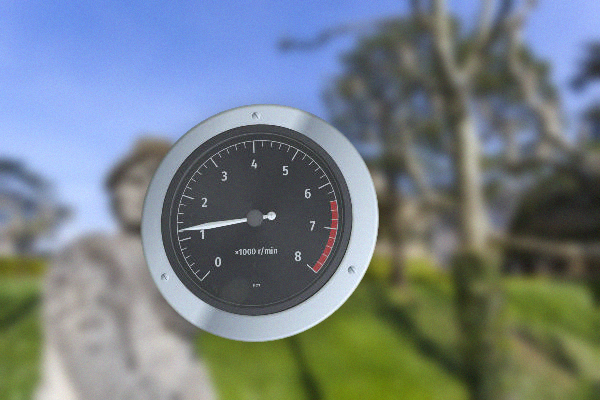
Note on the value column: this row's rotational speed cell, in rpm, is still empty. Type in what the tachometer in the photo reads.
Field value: 1200 rpm
